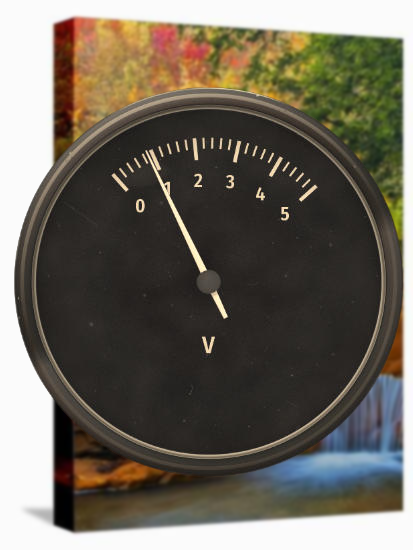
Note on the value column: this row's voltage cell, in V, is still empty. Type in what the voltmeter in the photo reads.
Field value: 0.9 V
